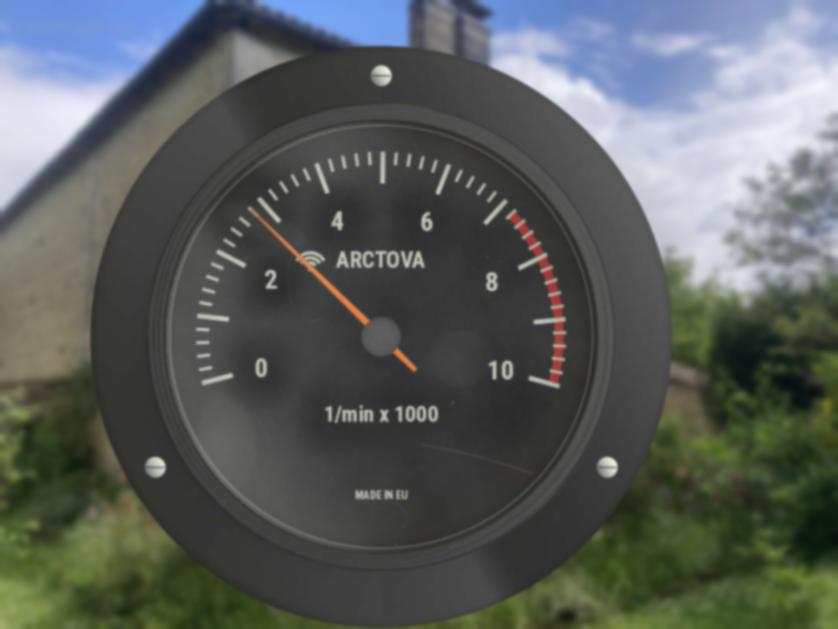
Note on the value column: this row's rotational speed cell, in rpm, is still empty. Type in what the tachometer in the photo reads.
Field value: 2800 rpm
